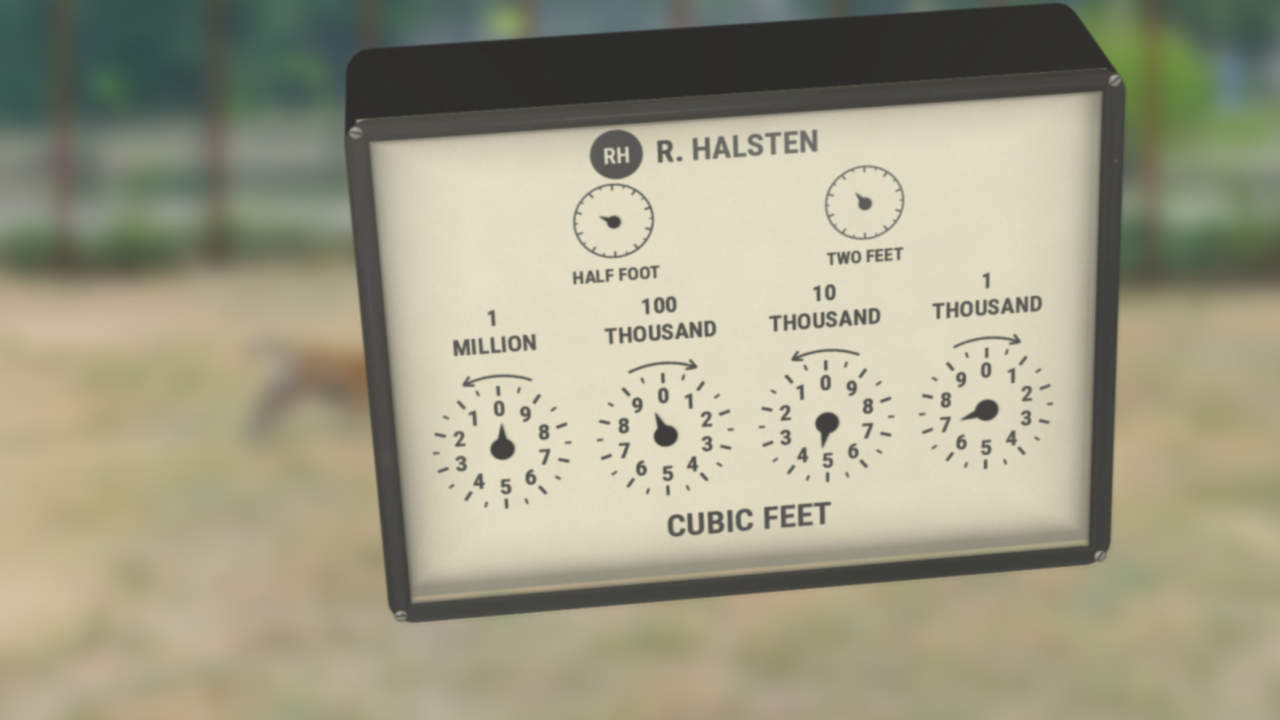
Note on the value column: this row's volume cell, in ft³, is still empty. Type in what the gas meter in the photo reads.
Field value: 994700 ft³
